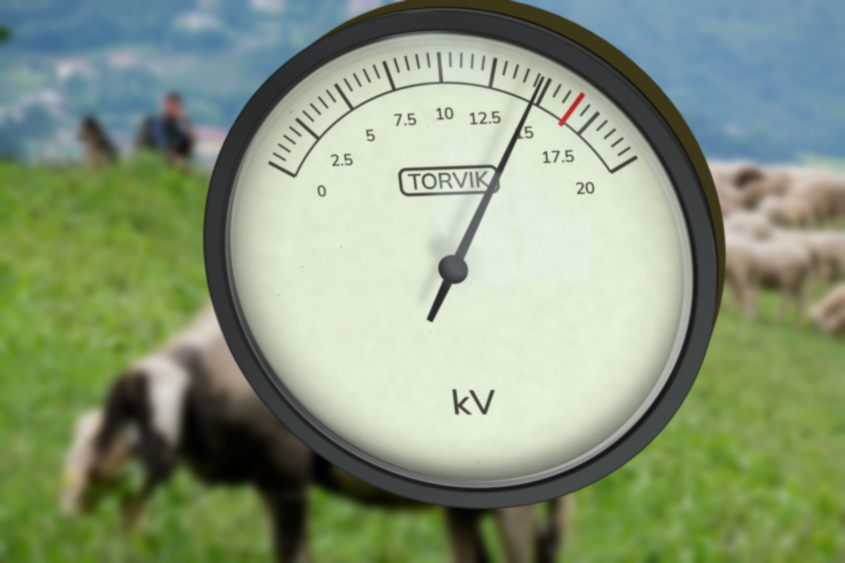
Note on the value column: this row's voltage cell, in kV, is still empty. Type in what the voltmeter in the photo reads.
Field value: 14.75 kV
